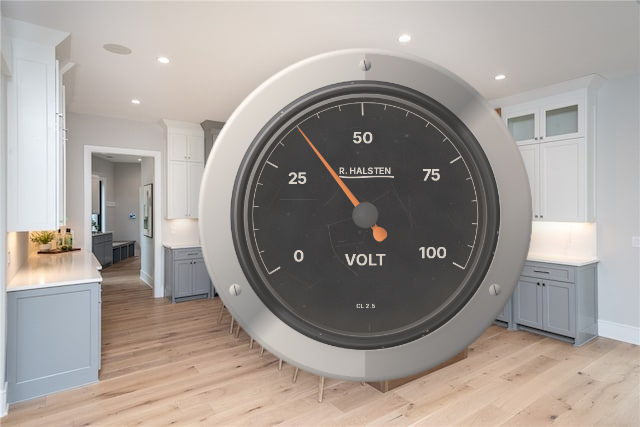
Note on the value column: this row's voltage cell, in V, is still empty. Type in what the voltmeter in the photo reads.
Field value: 35 V
